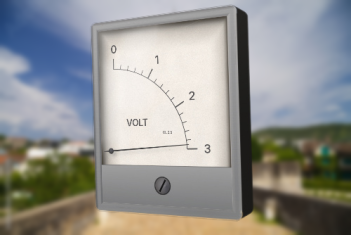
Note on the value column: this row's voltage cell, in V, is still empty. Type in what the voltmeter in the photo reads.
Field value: 2.9 V
